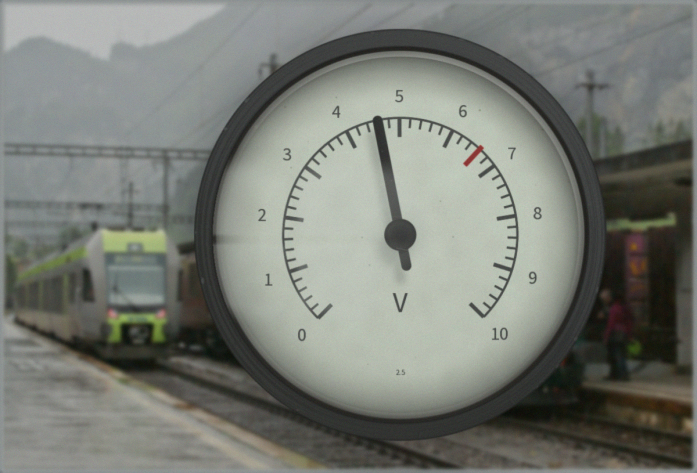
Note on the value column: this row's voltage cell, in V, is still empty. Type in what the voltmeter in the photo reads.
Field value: 4.6 V
